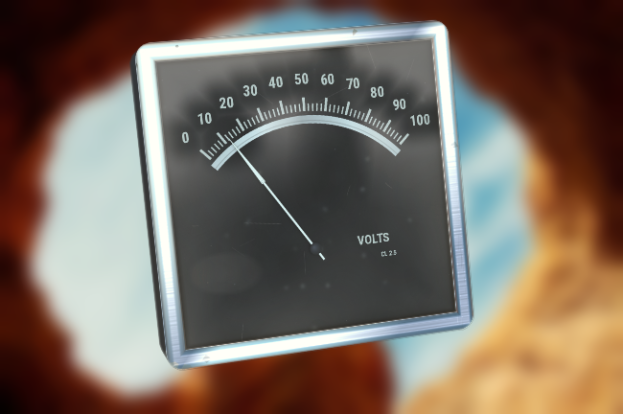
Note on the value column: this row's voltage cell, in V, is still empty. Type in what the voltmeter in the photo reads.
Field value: 12 V
